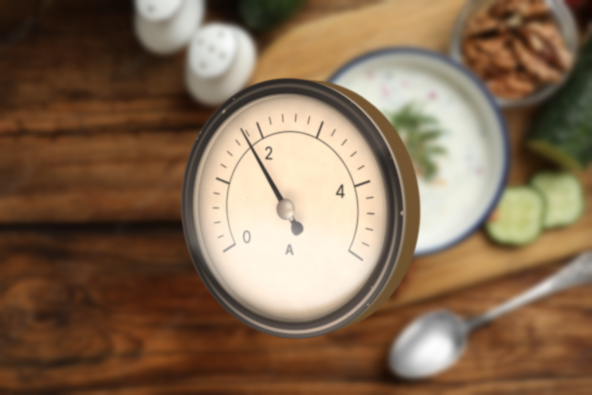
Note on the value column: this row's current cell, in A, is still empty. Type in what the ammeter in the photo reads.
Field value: 1.8 A
